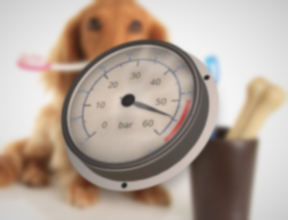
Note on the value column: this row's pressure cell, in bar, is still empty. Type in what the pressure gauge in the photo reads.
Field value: 55 bar
